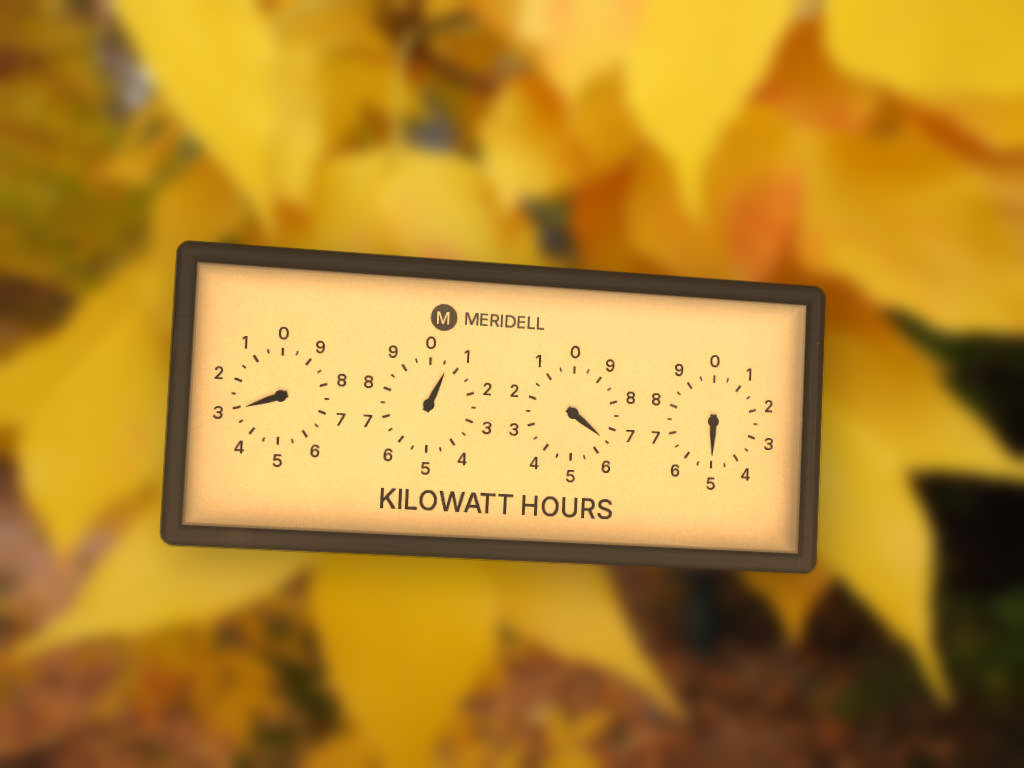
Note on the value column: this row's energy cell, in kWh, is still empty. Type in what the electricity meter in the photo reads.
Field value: 3065 kWh
